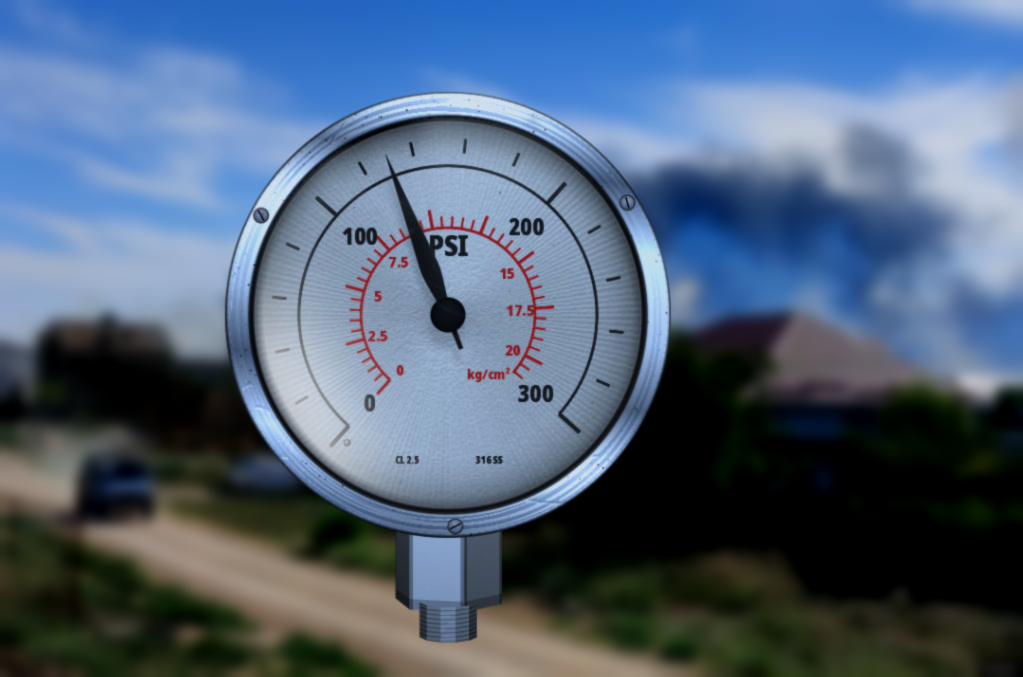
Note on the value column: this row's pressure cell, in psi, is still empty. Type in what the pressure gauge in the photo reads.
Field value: 130 psi
